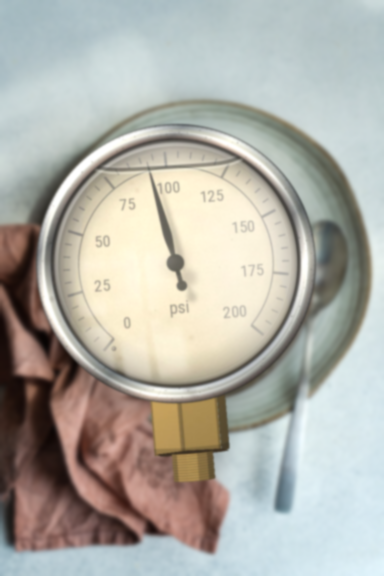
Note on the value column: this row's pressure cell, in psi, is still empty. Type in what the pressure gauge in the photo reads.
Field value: 92.5 psi
